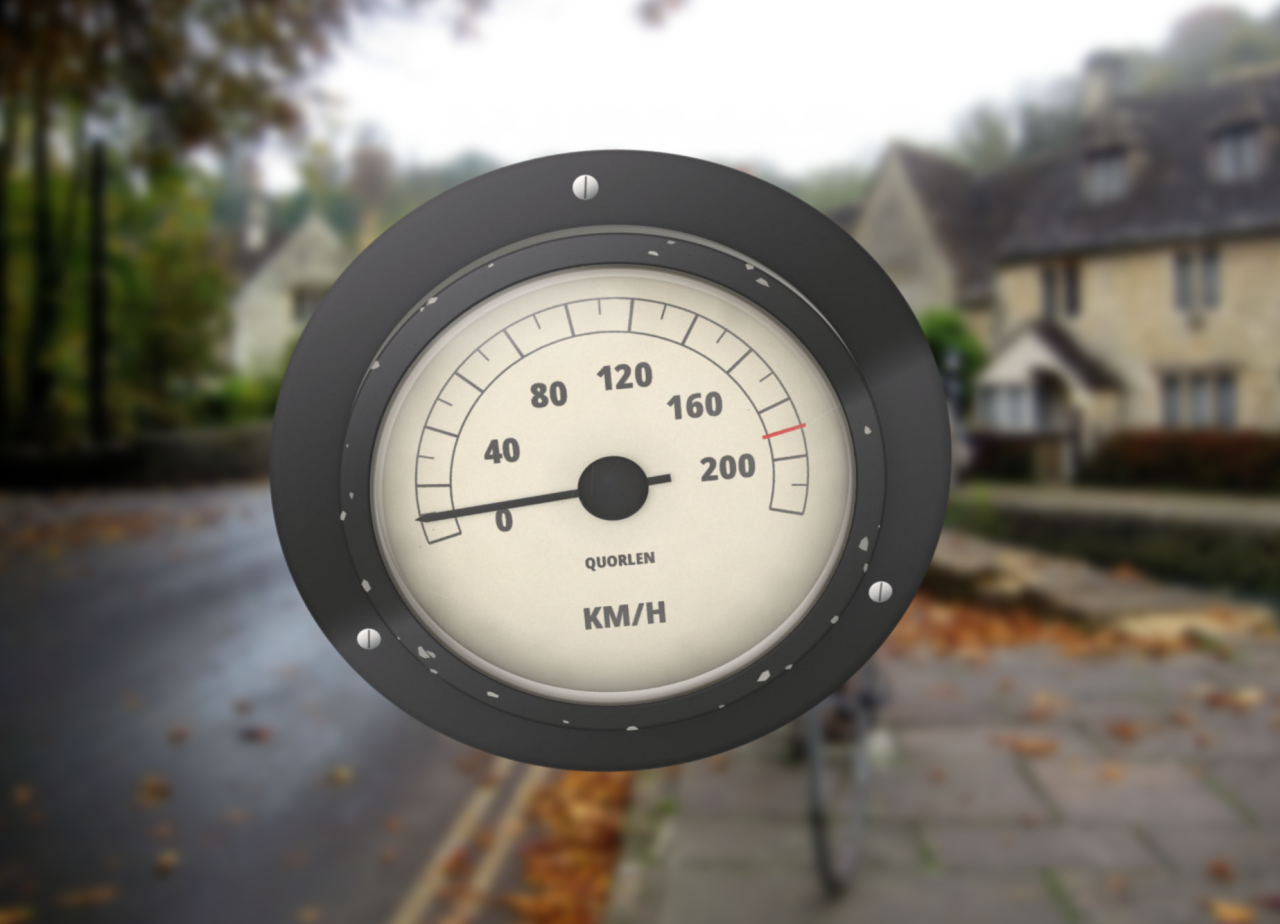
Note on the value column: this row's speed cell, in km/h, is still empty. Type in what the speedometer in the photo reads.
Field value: 10 km/h
